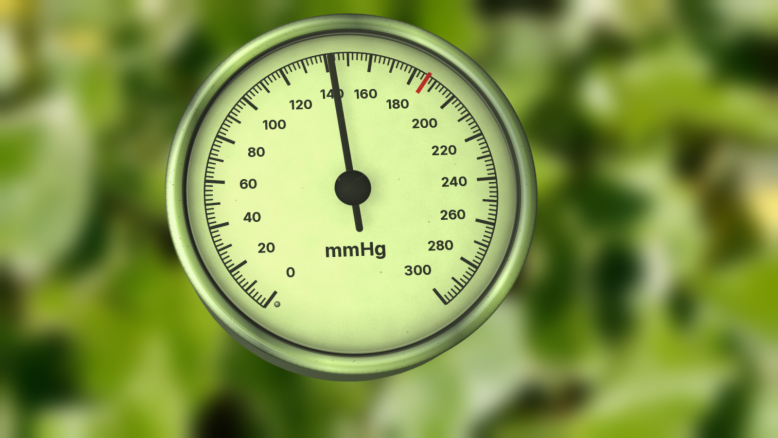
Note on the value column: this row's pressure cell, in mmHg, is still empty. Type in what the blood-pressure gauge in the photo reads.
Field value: 142 mmHg
